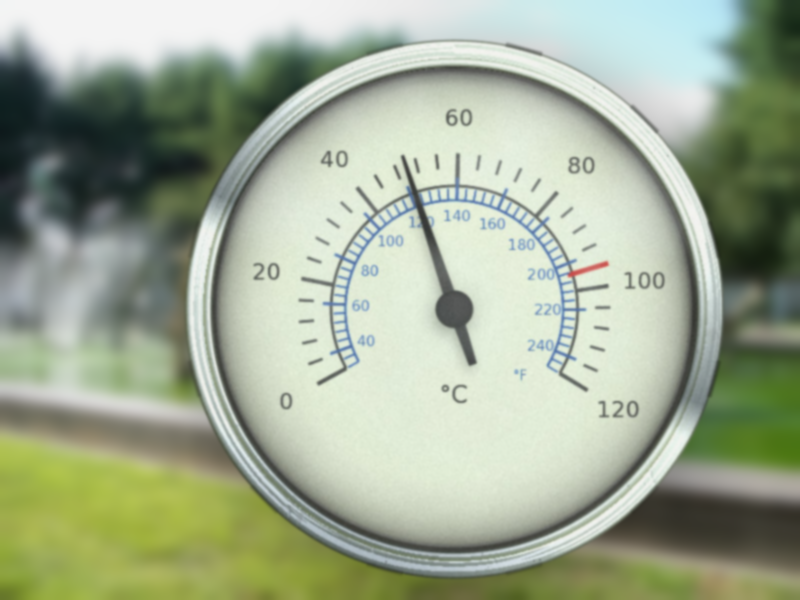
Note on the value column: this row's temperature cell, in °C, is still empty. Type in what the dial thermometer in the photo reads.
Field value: 50 °C
